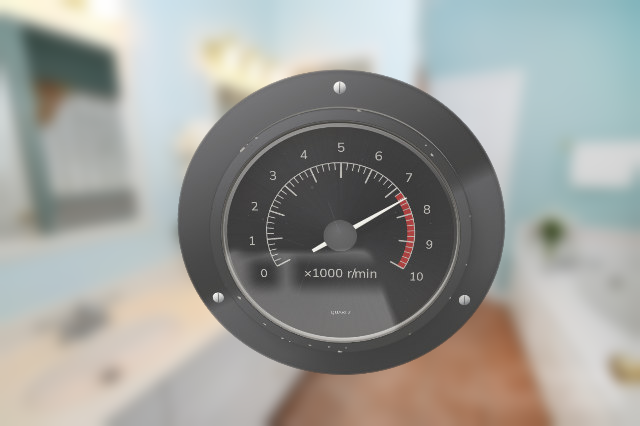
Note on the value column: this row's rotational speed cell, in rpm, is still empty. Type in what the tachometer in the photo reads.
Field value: 7400 rpm
